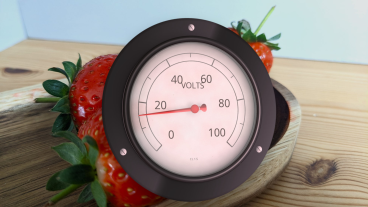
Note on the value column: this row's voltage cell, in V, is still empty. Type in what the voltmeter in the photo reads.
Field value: 15 V
